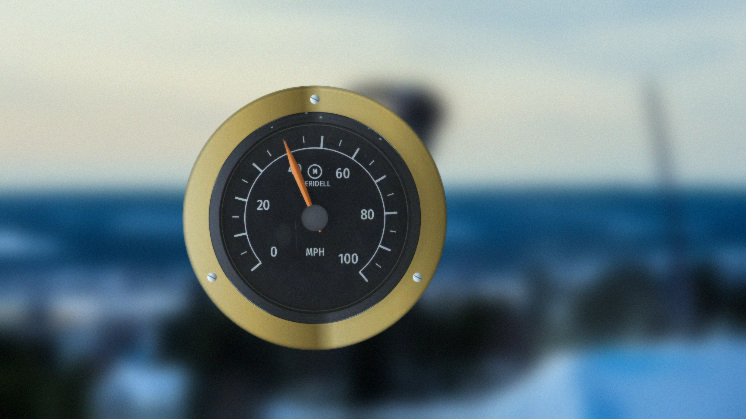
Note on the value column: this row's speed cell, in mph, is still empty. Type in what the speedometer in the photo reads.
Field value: 40 mph
